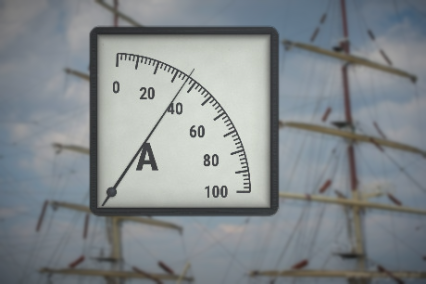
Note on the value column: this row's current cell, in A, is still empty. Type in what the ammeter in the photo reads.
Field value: 36 A
